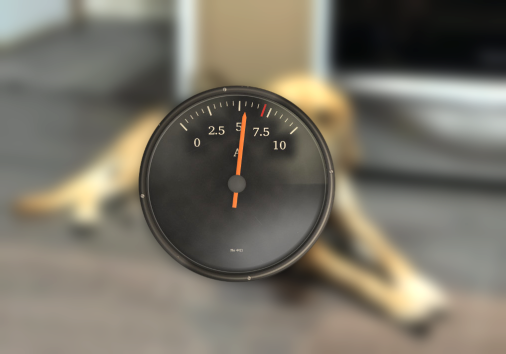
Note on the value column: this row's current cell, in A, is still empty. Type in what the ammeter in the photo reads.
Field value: 5.5 A
